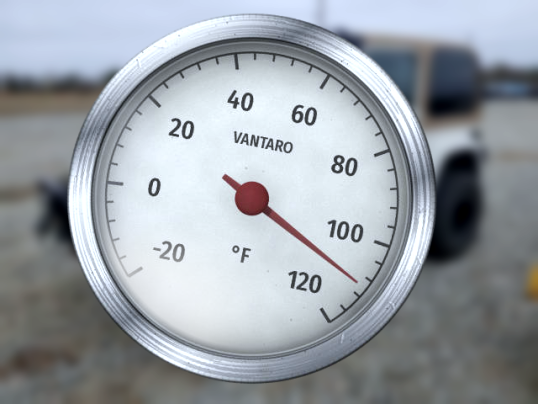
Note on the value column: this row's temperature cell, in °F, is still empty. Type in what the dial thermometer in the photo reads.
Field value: 110 °F
